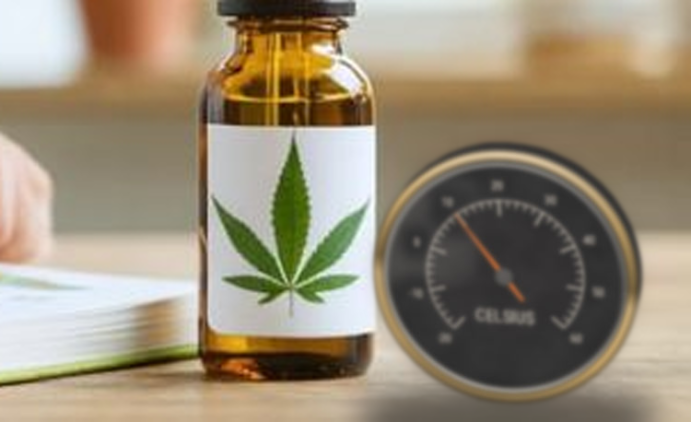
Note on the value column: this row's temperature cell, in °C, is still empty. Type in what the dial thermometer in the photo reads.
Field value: 10 °C
